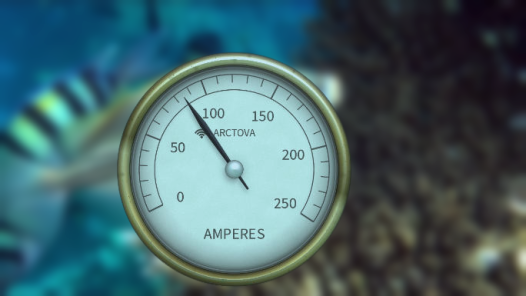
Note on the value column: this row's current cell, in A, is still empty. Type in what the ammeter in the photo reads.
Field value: 85 A
